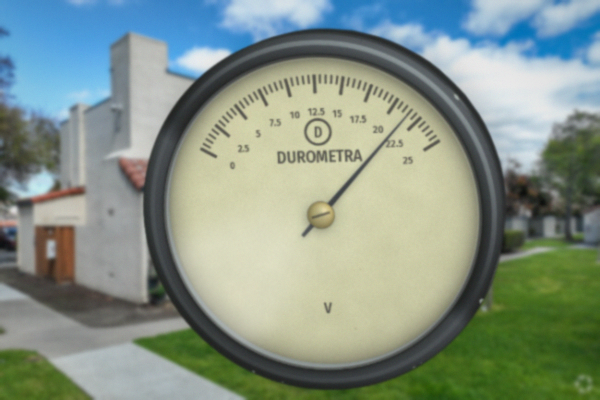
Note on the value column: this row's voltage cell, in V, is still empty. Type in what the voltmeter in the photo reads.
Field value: 21.5 V
